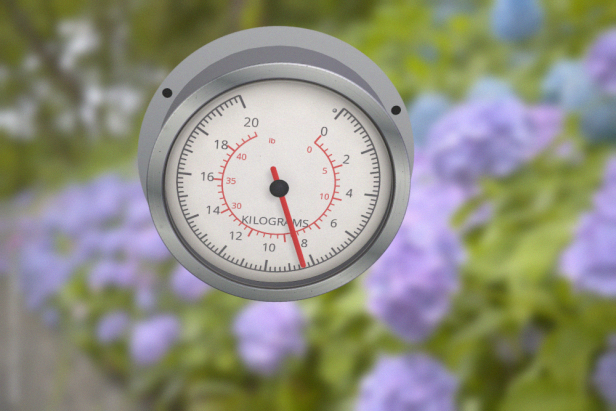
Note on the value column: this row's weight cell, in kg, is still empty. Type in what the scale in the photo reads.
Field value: 8.4 kg
